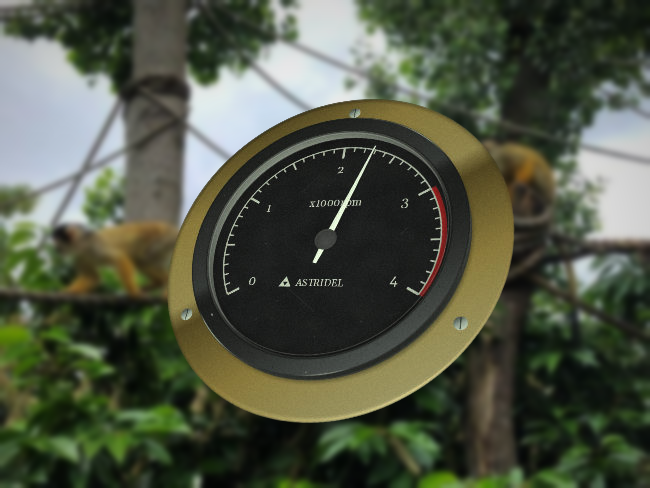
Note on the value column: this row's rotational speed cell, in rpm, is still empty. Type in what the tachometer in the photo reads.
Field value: 2300 rpm
